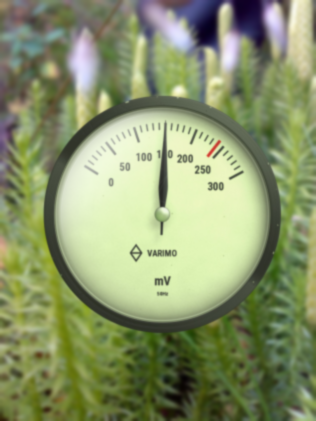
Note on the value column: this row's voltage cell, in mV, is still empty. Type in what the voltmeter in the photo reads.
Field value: 150 mV
